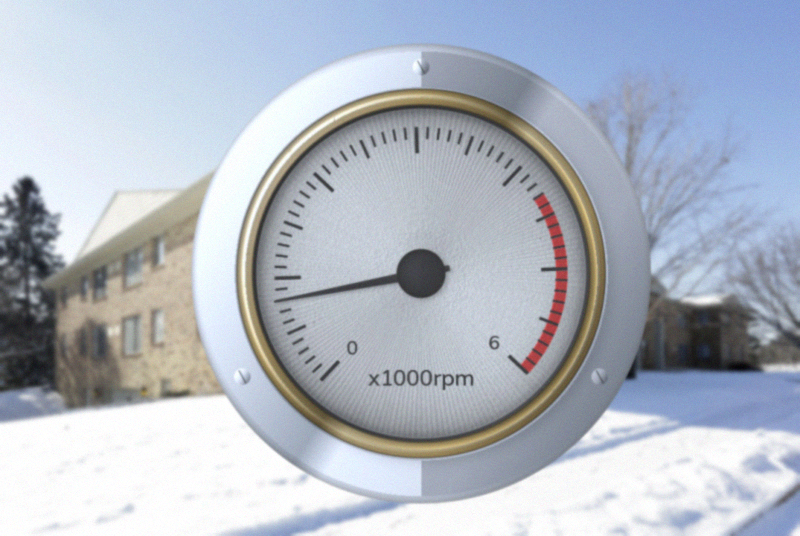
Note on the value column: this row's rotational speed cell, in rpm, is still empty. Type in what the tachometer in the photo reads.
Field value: 800 rpm
